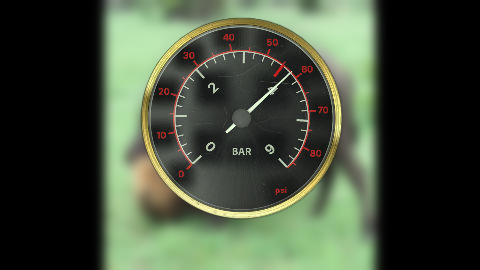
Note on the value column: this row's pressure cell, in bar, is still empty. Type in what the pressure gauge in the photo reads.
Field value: 4 bar
